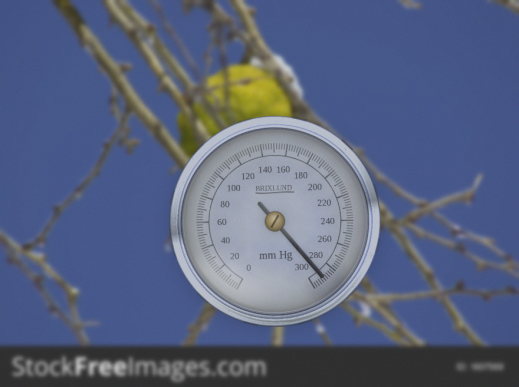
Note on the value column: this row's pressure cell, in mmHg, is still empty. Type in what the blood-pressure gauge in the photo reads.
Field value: 290 mmHg
